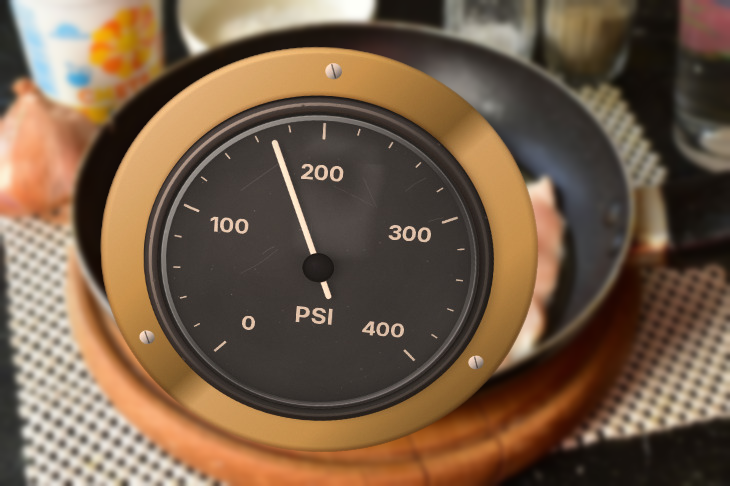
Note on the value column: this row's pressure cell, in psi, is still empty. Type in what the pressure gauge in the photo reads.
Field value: 170 psi
